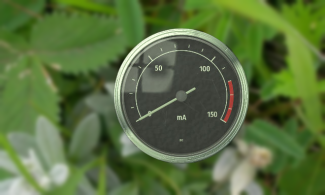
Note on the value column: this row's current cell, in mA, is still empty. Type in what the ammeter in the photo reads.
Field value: 0 mA
